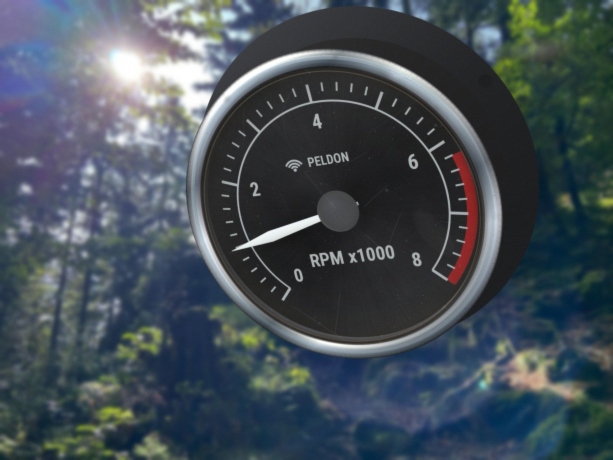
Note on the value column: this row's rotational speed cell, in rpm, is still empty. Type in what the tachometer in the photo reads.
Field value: 1000 rpm
